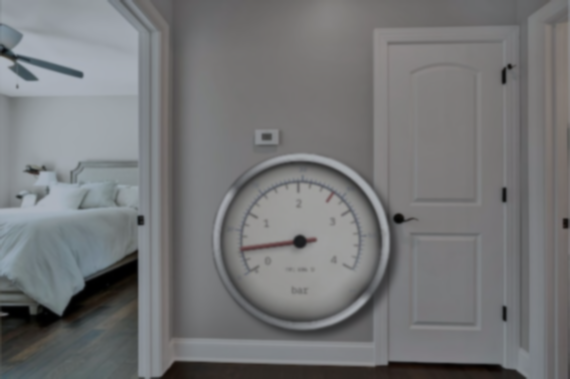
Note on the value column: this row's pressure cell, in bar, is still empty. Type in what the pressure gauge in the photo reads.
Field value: 0.4 bar
